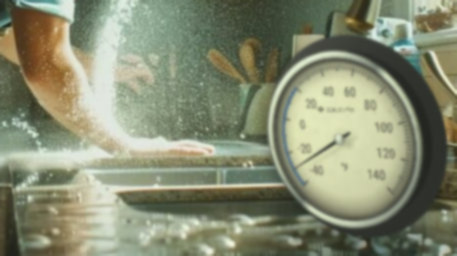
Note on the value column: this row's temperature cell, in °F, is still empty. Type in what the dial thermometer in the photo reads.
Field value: -30 °F
